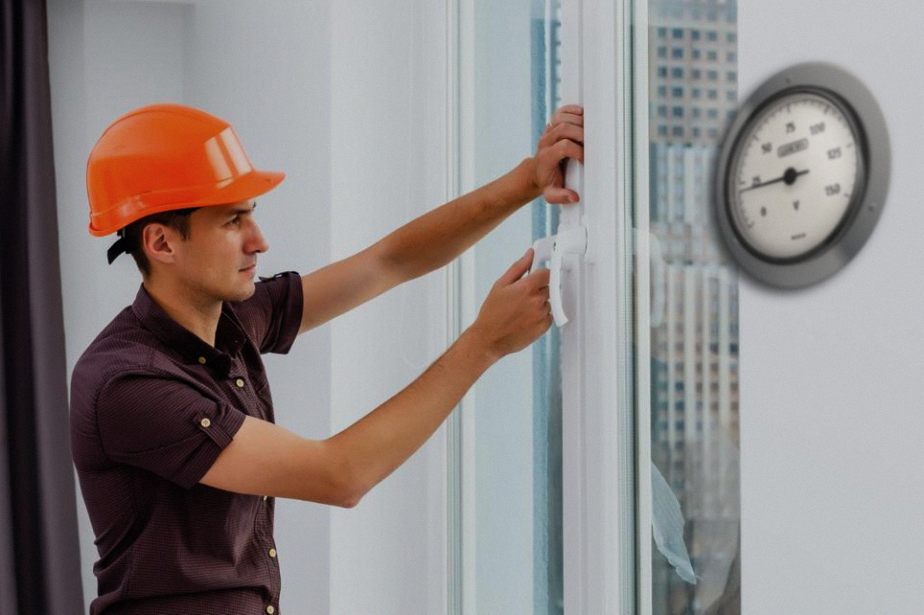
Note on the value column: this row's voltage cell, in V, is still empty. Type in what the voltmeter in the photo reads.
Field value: 20 V
